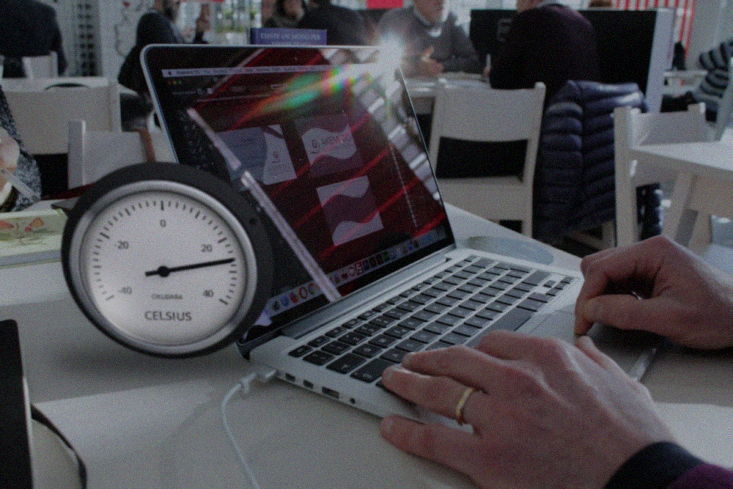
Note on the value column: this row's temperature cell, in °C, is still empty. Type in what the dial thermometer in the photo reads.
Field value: 26 °C
